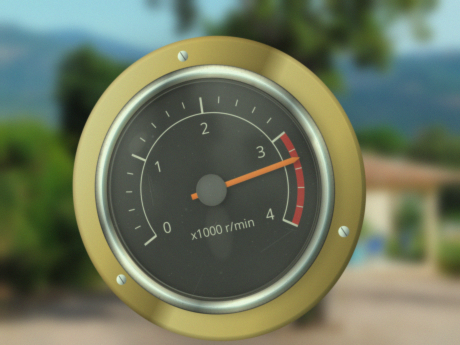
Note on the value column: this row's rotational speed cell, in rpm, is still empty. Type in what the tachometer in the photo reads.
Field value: 3300 rpm
